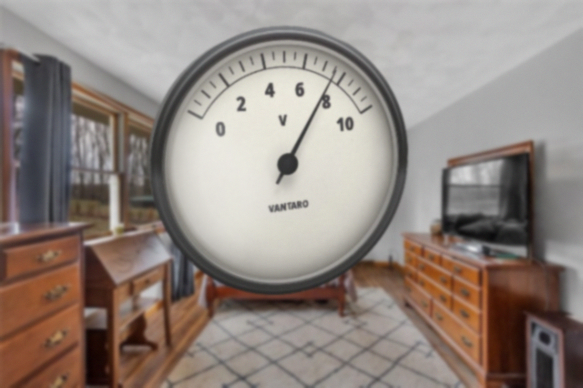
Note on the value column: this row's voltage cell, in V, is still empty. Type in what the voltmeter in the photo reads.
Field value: 7.5 V
